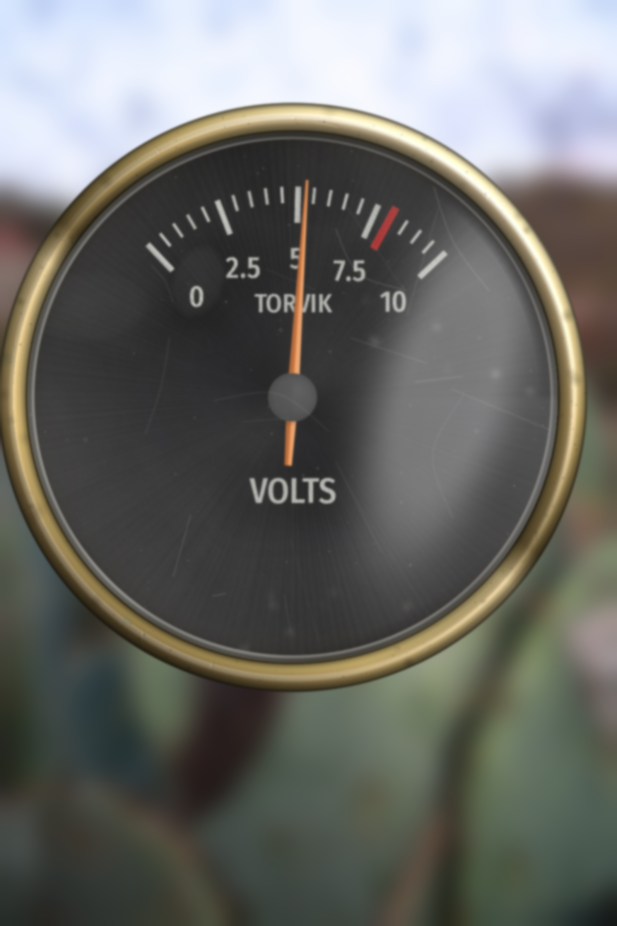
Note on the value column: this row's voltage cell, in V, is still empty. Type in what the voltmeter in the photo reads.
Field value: 5.25 V
